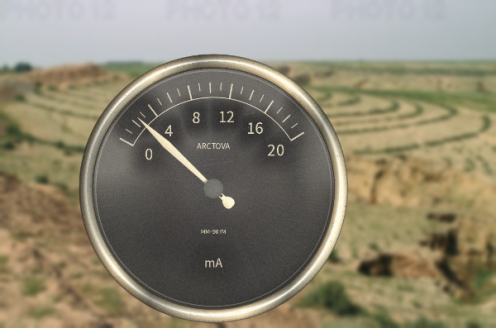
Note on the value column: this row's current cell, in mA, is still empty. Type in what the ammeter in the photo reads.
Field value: 2.5 mA
